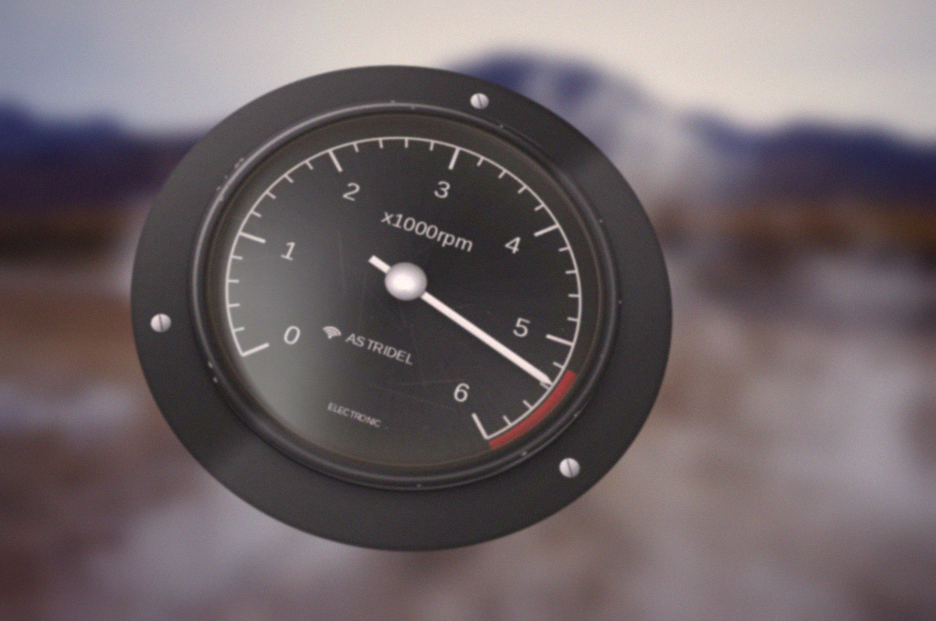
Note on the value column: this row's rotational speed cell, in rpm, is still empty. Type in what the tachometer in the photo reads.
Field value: 5400 rpm
